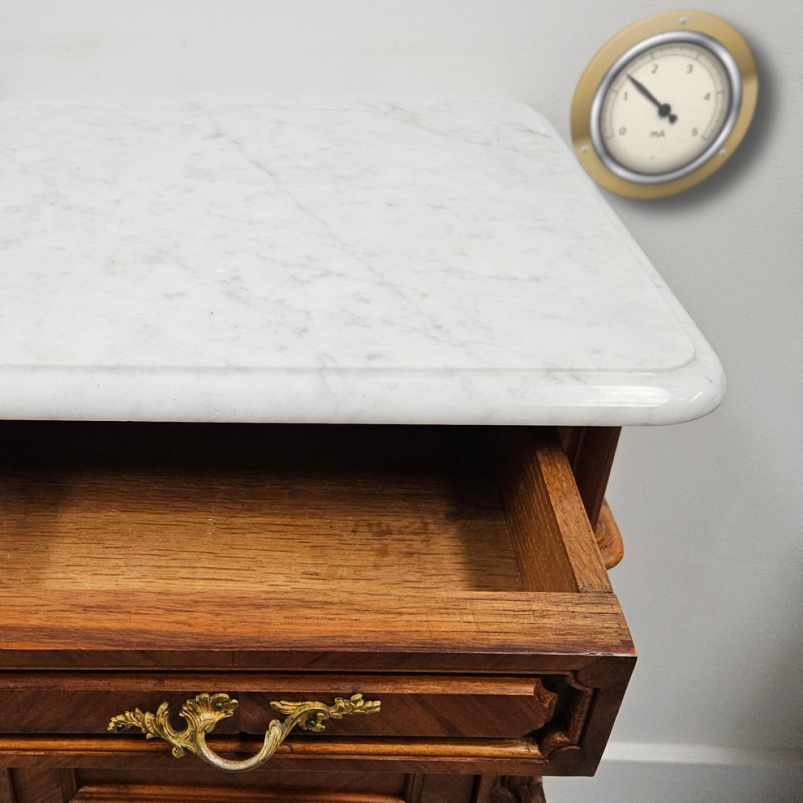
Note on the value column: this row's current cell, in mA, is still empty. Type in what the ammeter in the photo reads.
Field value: 1.4 mA
